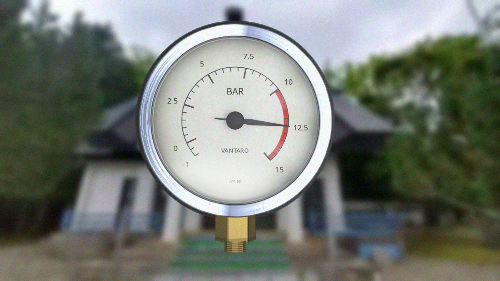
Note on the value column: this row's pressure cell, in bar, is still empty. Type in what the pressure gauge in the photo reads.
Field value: 12.5 bar
